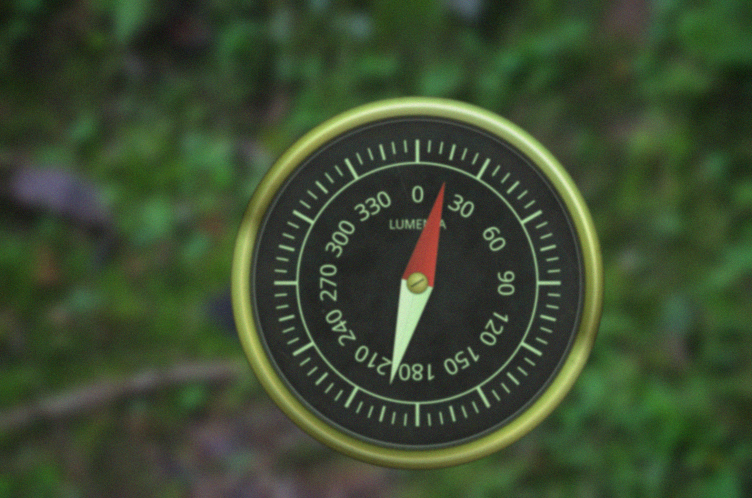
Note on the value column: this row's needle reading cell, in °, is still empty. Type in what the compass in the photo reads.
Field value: 15 °
